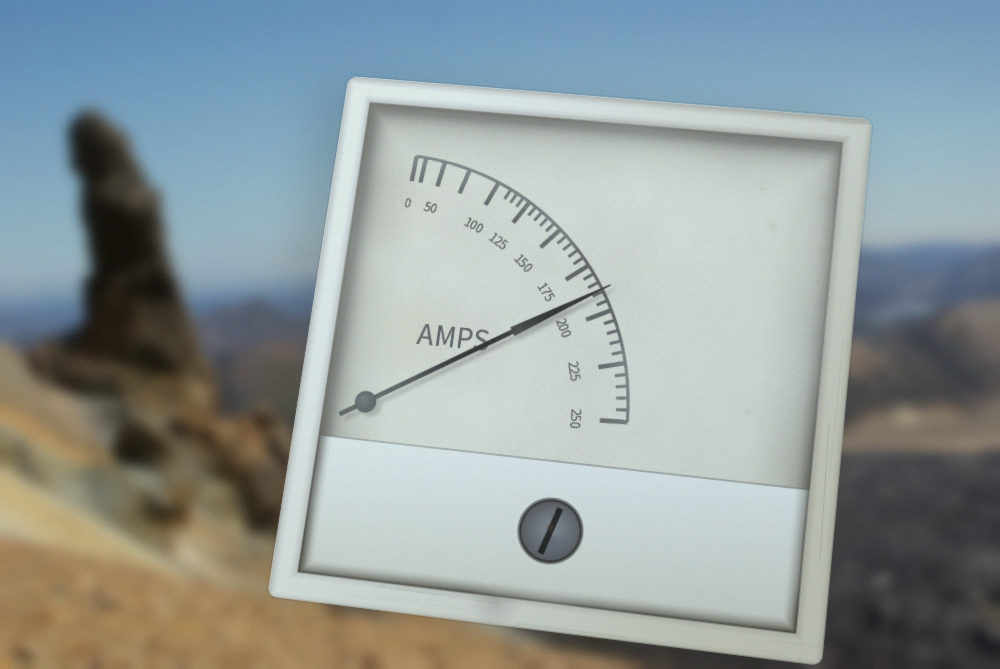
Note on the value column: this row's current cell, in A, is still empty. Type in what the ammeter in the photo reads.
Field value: 190 A
